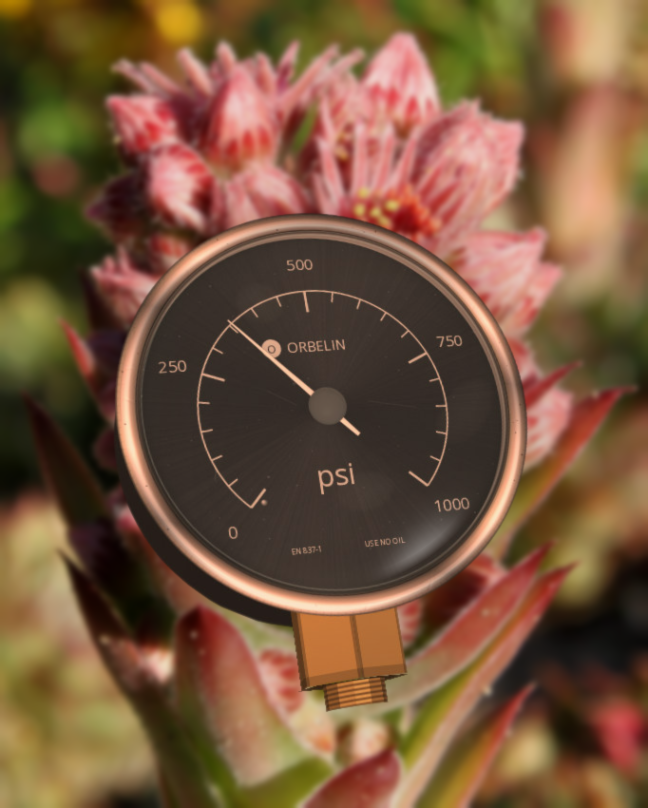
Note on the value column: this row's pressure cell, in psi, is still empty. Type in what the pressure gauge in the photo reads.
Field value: 350 psi
